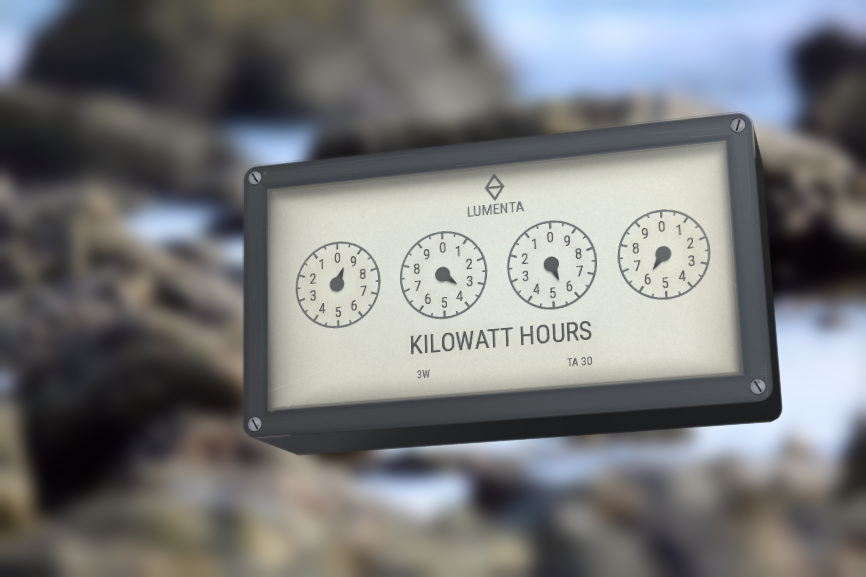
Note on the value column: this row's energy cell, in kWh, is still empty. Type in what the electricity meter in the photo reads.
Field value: 9356 kWh
